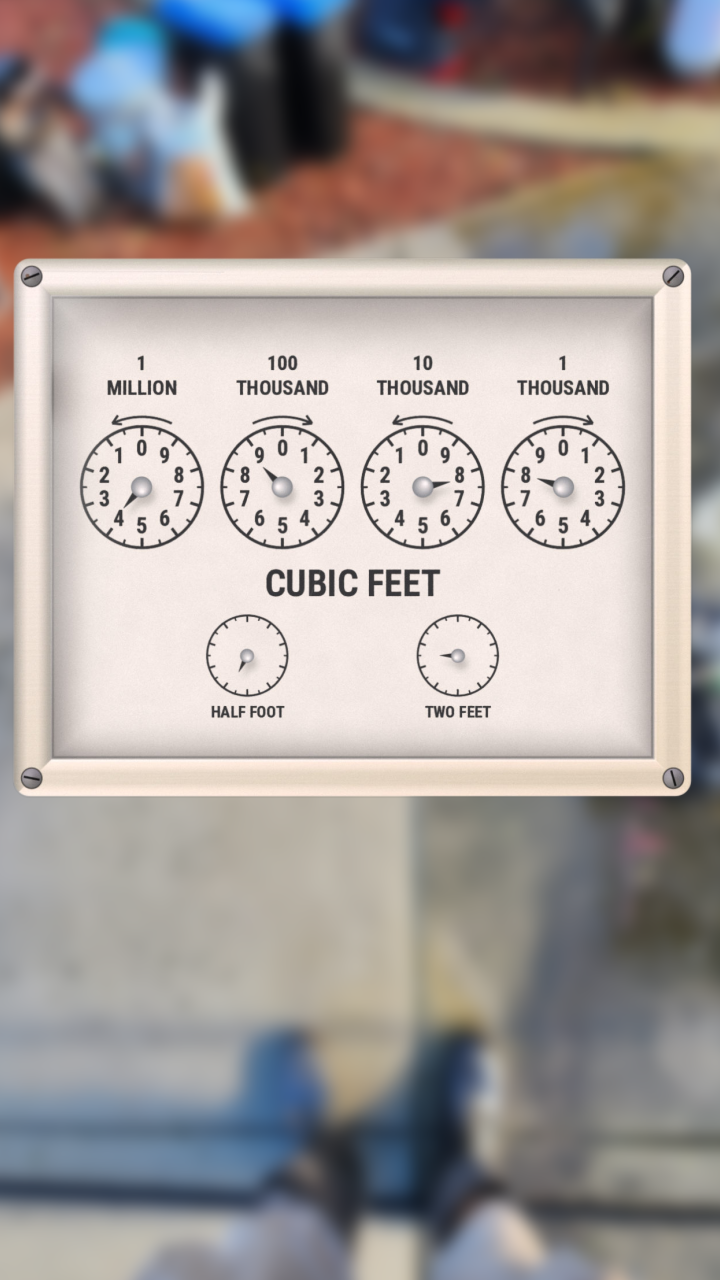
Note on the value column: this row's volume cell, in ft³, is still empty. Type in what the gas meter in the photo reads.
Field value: 387800 ft³
